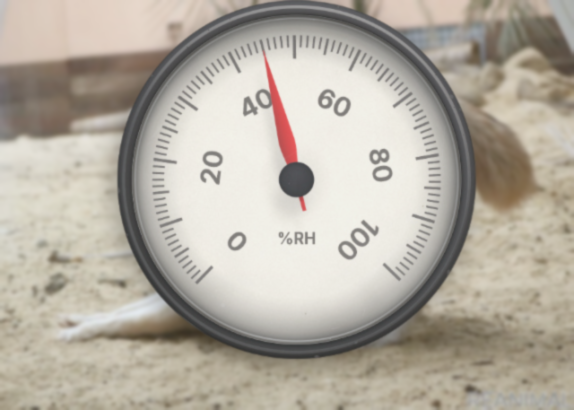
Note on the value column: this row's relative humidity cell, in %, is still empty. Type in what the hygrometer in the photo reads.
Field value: 45 %
